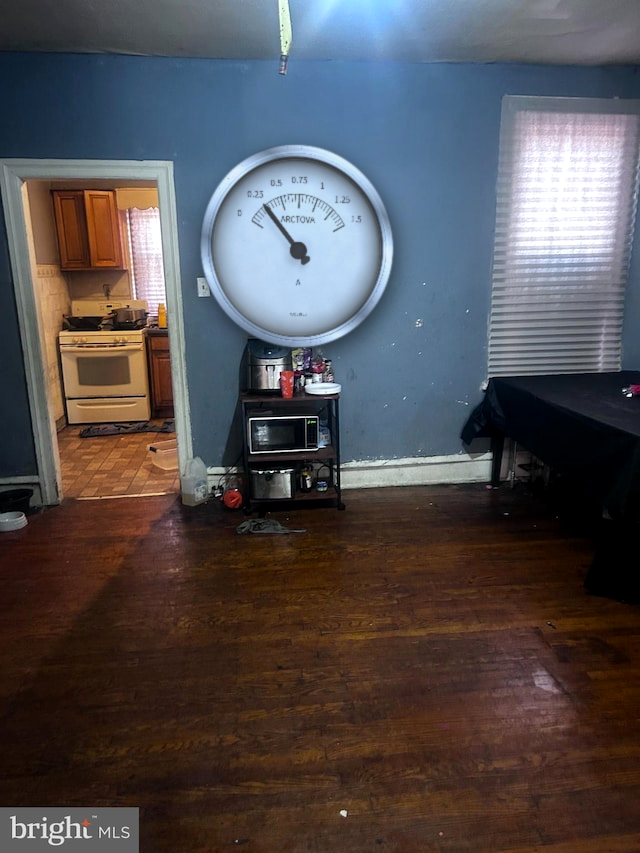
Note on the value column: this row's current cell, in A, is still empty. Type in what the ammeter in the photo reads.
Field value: 0.25 A
